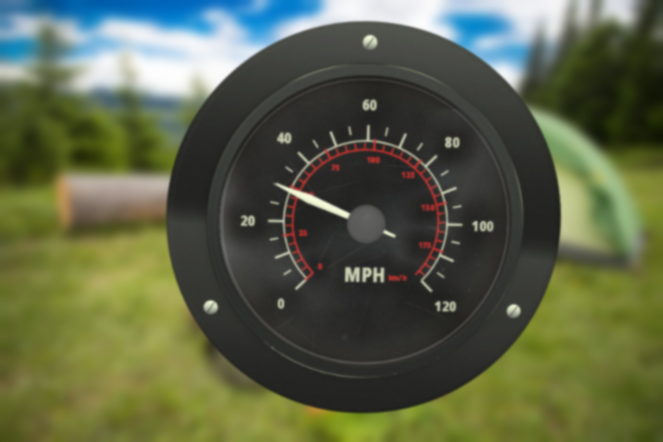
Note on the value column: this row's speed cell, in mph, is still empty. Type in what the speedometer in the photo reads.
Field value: 30 mph
